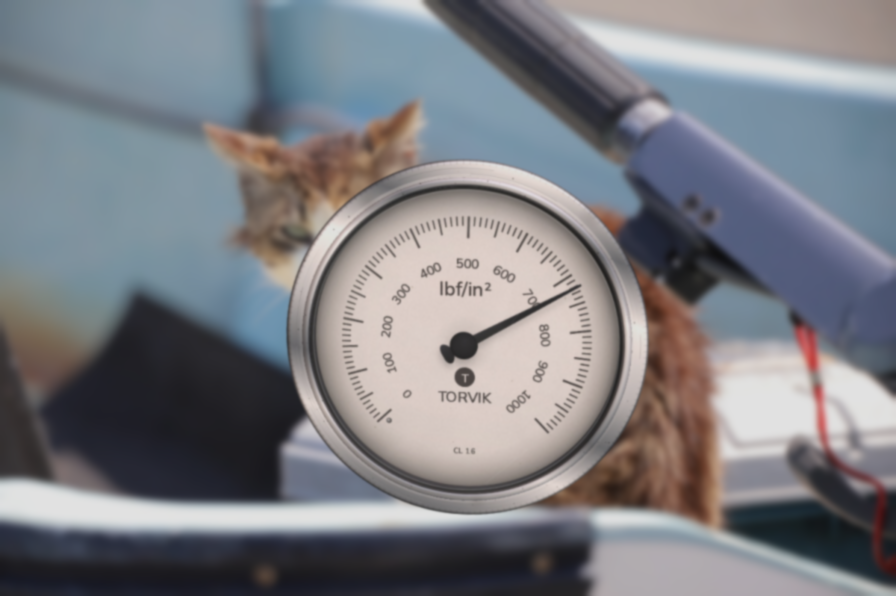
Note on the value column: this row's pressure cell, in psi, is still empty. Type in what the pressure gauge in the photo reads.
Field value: 720 psi
